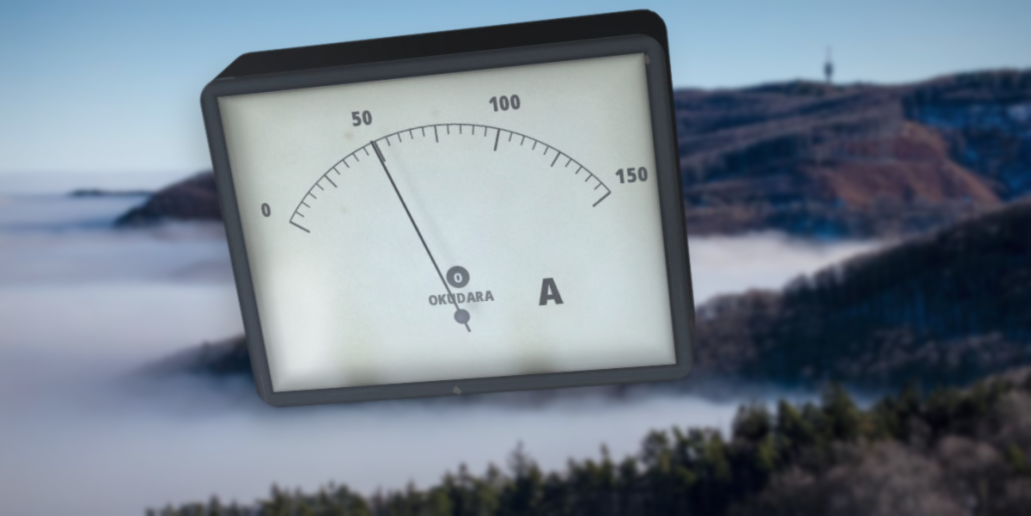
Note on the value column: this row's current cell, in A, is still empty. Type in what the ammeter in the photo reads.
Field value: 50 A
